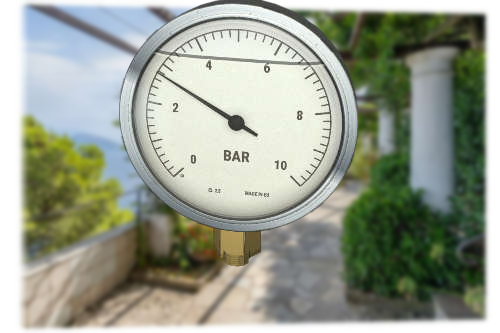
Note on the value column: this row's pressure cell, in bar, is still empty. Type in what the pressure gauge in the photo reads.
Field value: 2.8 bar
